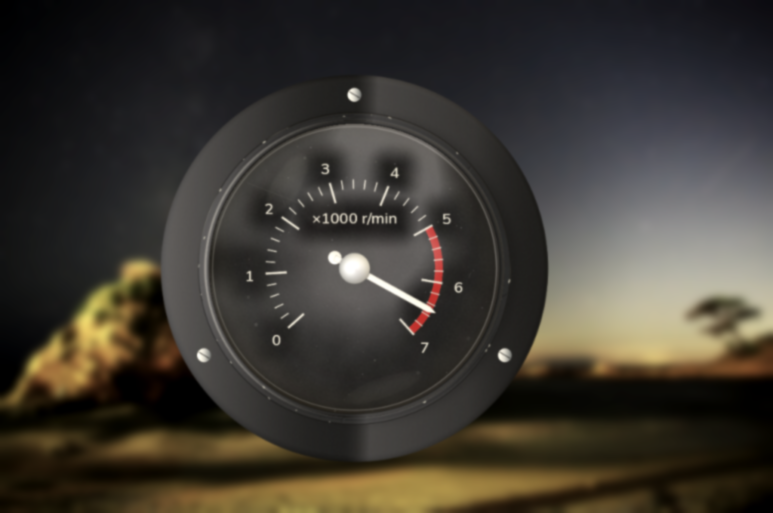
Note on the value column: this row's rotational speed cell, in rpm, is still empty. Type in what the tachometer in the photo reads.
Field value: 6500 rpm
